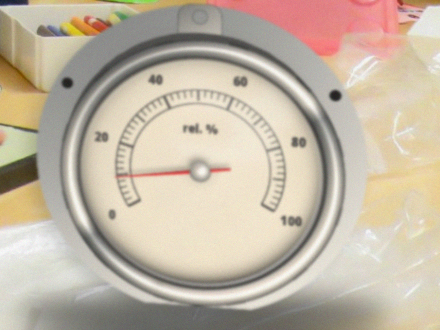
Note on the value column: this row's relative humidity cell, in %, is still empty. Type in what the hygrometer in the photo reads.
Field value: 10 %
